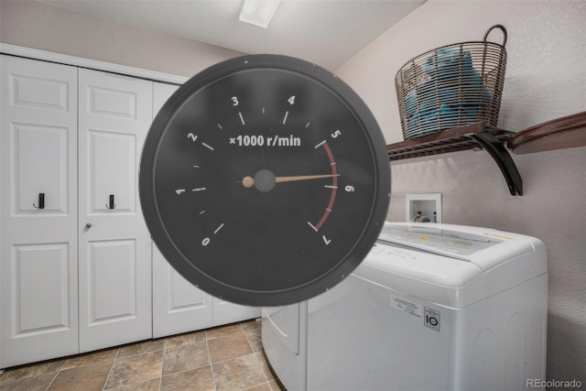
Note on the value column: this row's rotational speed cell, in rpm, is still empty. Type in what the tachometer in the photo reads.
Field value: 5750 rpm
